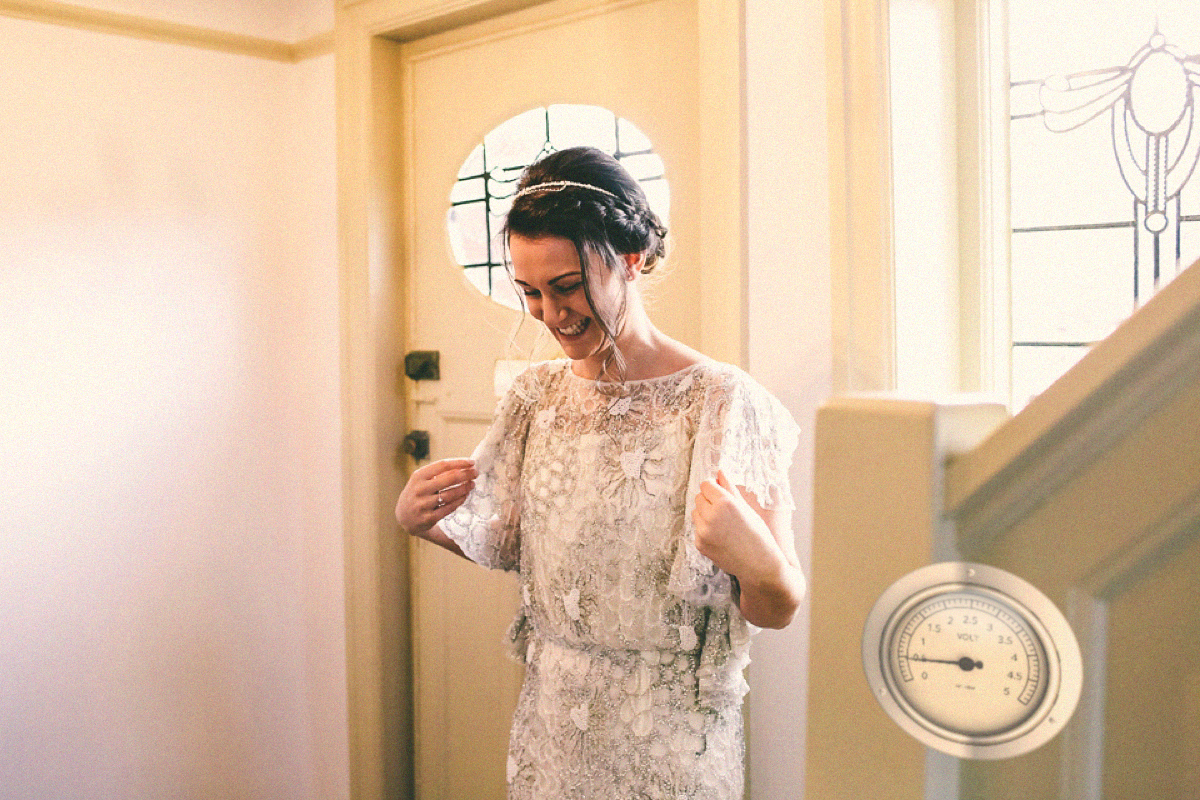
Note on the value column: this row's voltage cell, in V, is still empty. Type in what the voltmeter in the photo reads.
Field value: 0.5 V
